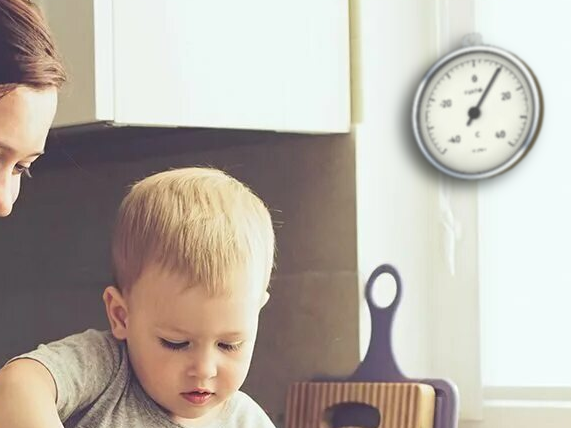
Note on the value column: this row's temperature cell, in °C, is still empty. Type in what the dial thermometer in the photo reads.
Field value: 10 °C
